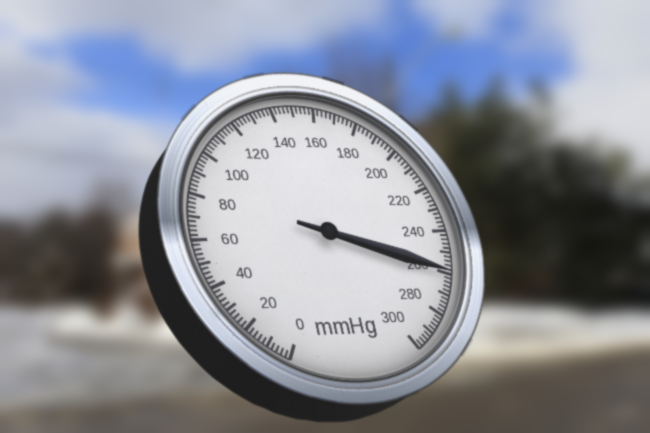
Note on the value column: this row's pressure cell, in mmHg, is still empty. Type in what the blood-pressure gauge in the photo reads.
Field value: 260 mmHg
